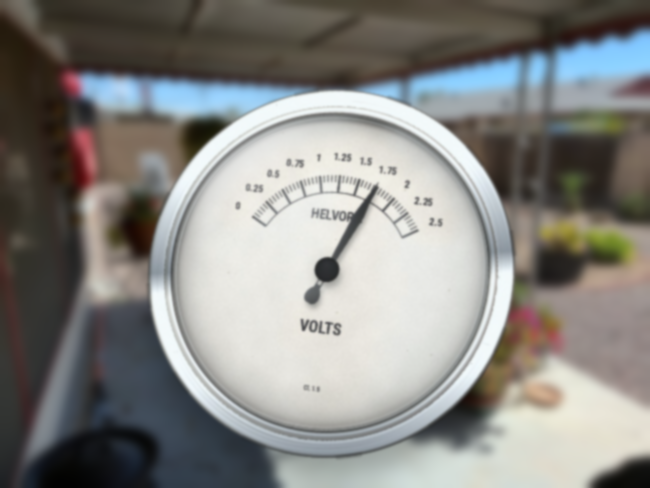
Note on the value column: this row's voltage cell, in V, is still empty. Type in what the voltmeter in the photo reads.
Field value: 1.75 V
